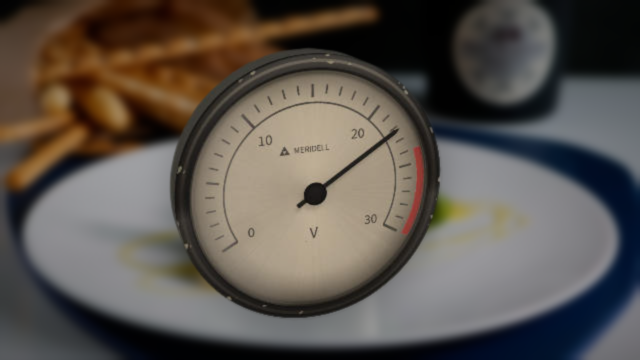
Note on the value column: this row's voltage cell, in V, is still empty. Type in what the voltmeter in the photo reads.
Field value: 22 V
